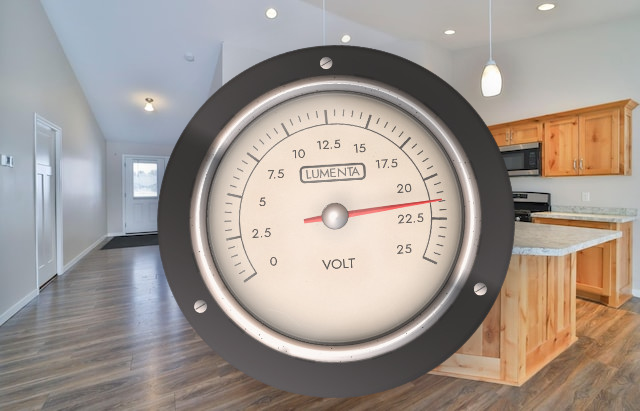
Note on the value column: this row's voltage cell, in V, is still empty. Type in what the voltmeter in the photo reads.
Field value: 21.5 V
